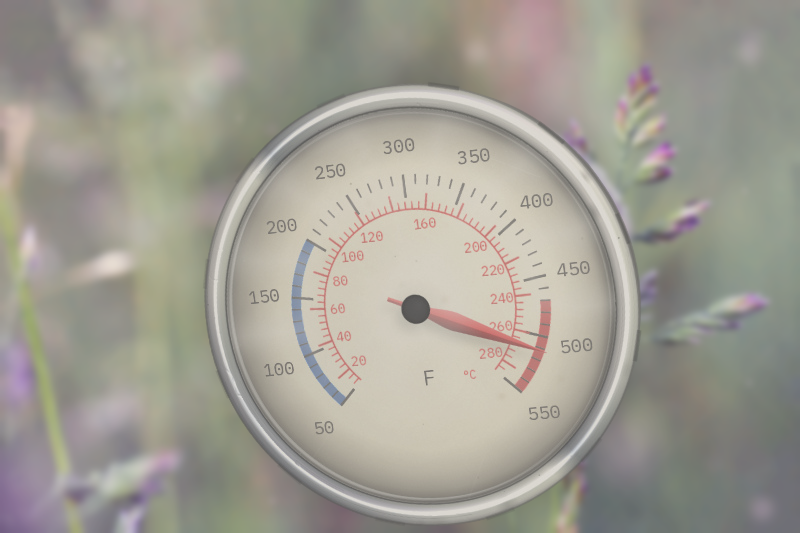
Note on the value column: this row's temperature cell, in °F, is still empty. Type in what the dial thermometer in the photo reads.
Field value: 510 °F
